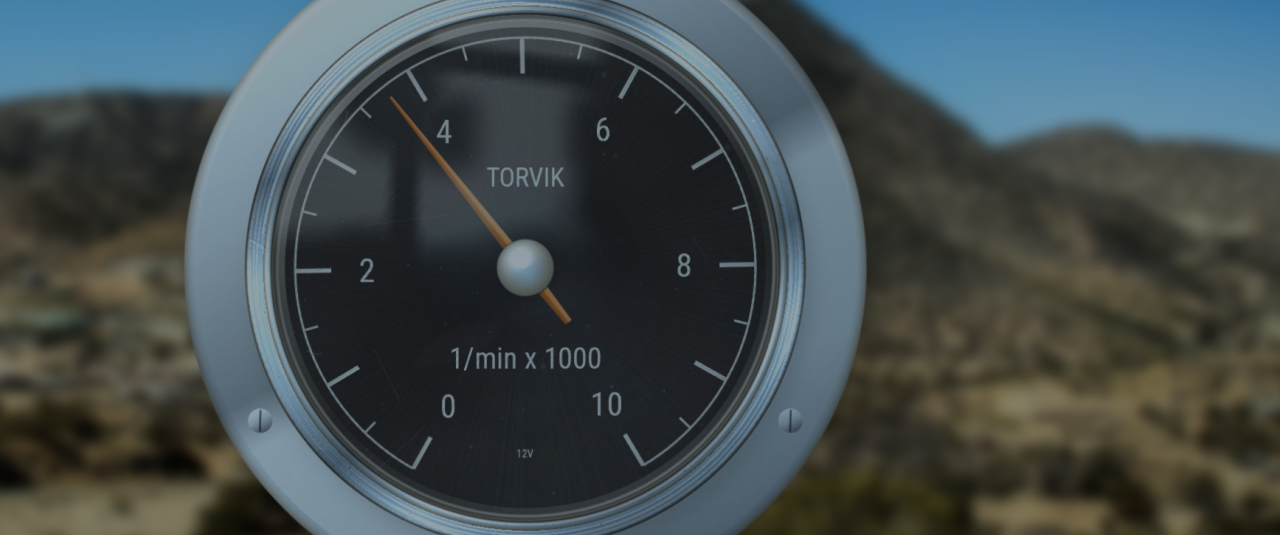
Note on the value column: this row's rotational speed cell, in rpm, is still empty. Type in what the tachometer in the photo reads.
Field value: 3750 rpm
